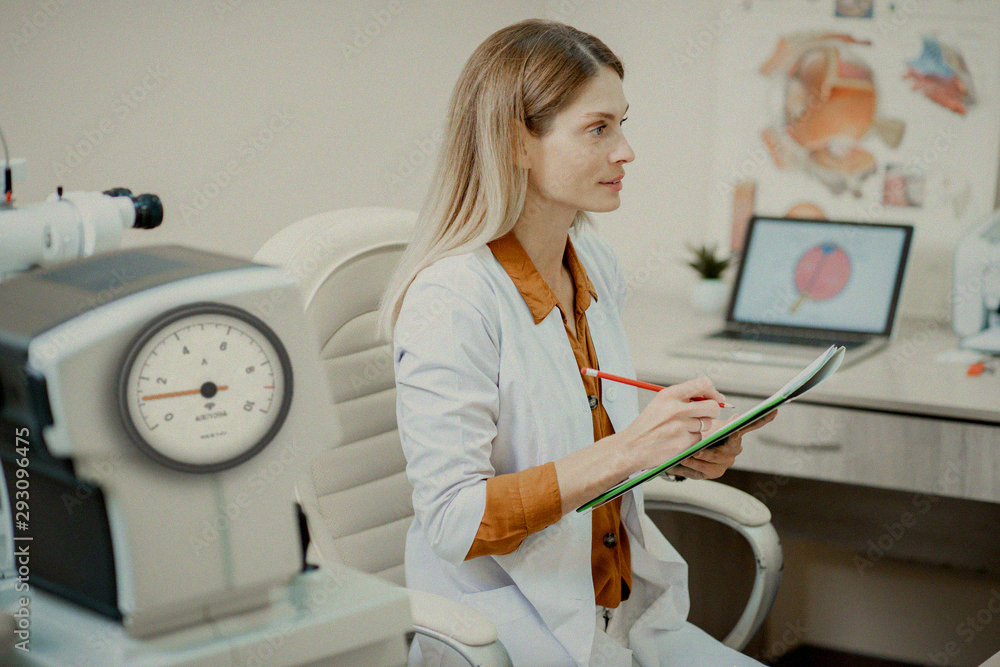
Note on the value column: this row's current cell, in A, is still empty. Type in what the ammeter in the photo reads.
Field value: 1.25 A
